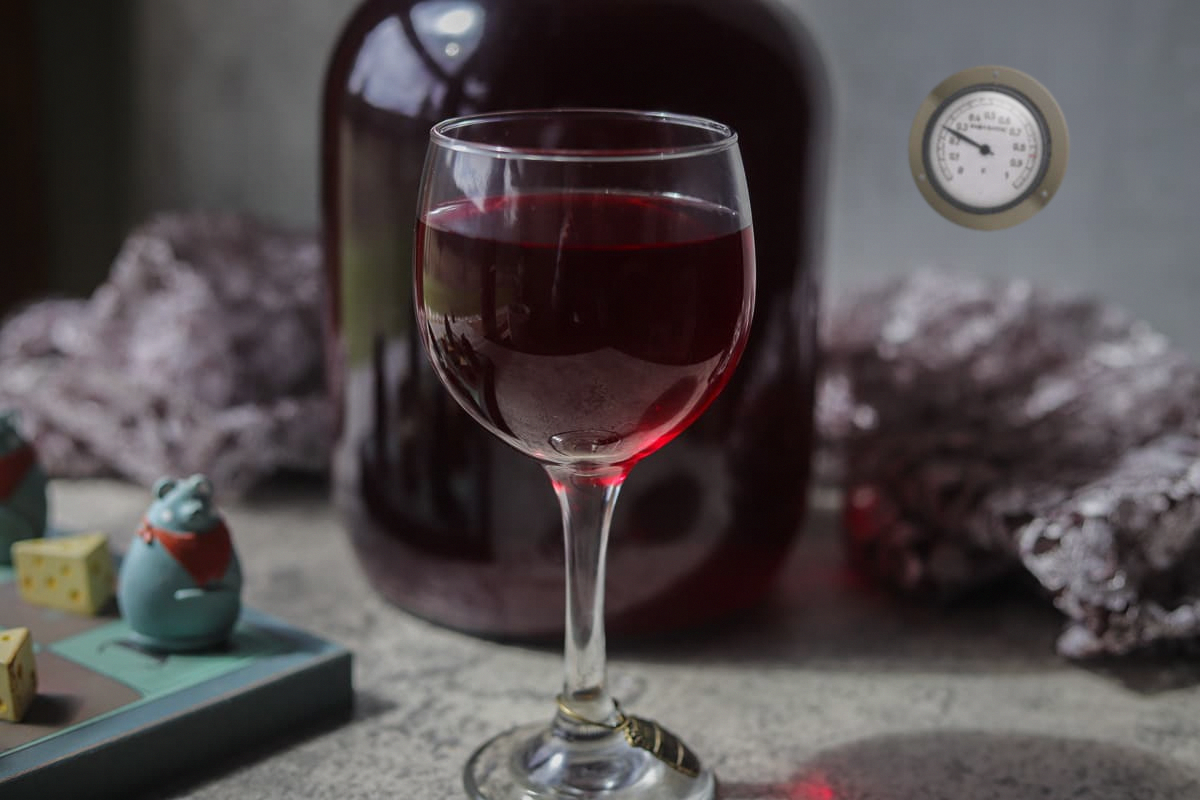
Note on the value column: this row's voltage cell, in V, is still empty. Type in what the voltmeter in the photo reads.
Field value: 0.25 V
